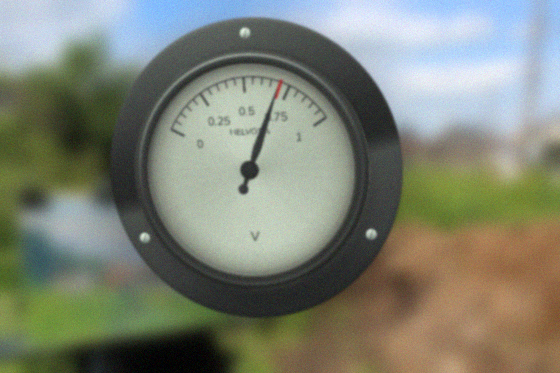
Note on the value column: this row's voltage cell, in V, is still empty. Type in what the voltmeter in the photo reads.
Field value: 0.7 V
